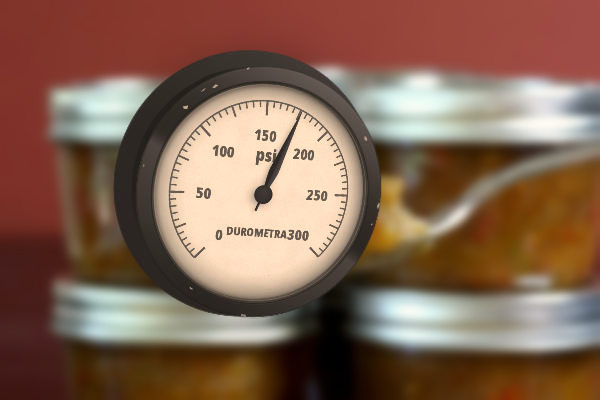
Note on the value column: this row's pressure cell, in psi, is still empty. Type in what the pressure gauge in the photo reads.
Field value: 175 psi
